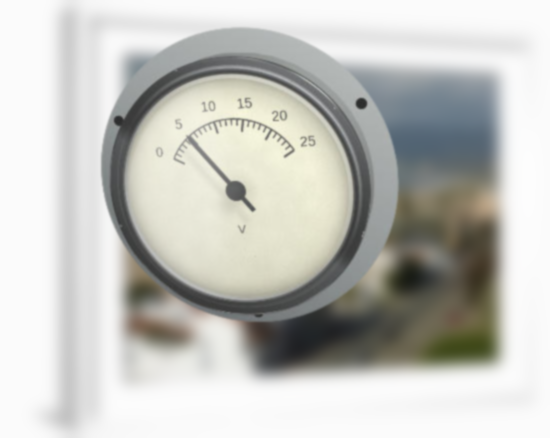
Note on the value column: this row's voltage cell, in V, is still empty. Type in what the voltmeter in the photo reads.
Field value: 5 V
